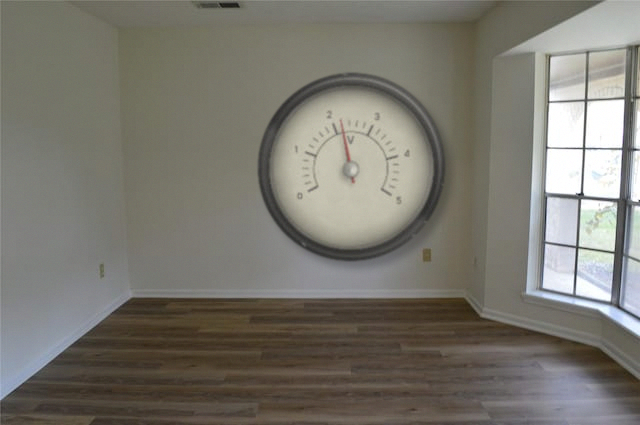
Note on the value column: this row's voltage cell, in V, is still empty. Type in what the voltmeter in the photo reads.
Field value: 2.2 V
